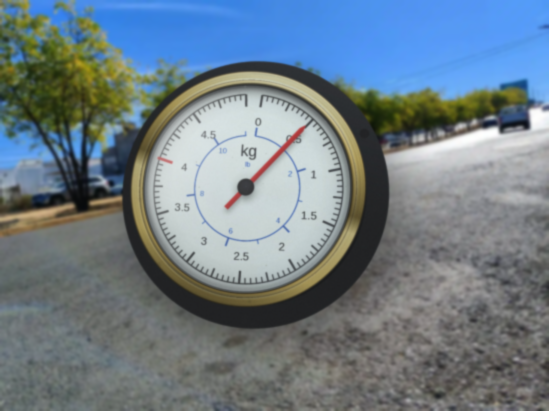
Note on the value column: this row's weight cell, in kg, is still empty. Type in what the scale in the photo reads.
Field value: 0.5 kg
